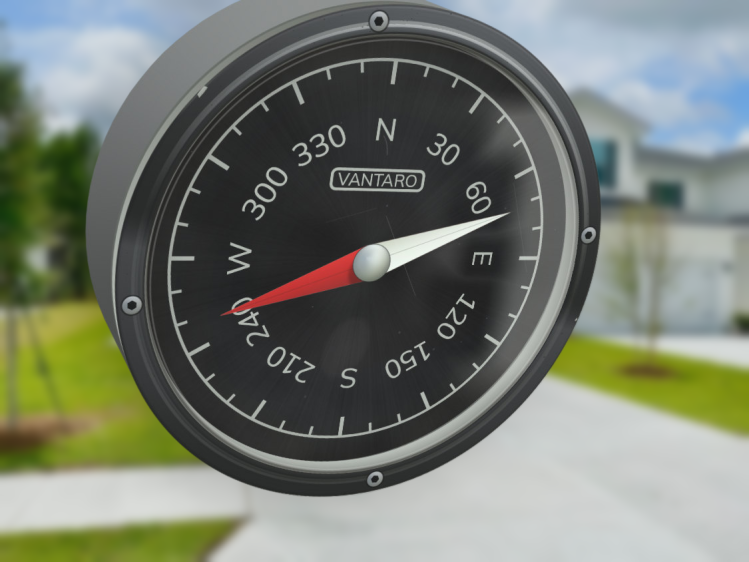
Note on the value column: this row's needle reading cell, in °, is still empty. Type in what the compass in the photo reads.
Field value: 250 °
